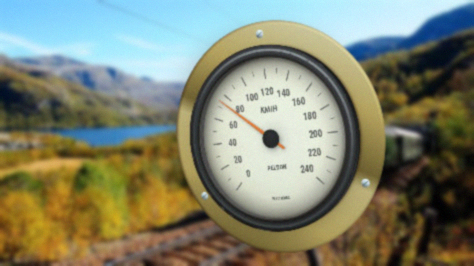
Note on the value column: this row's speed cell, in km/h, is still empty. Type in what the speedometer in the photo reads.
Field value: 75 km/h
